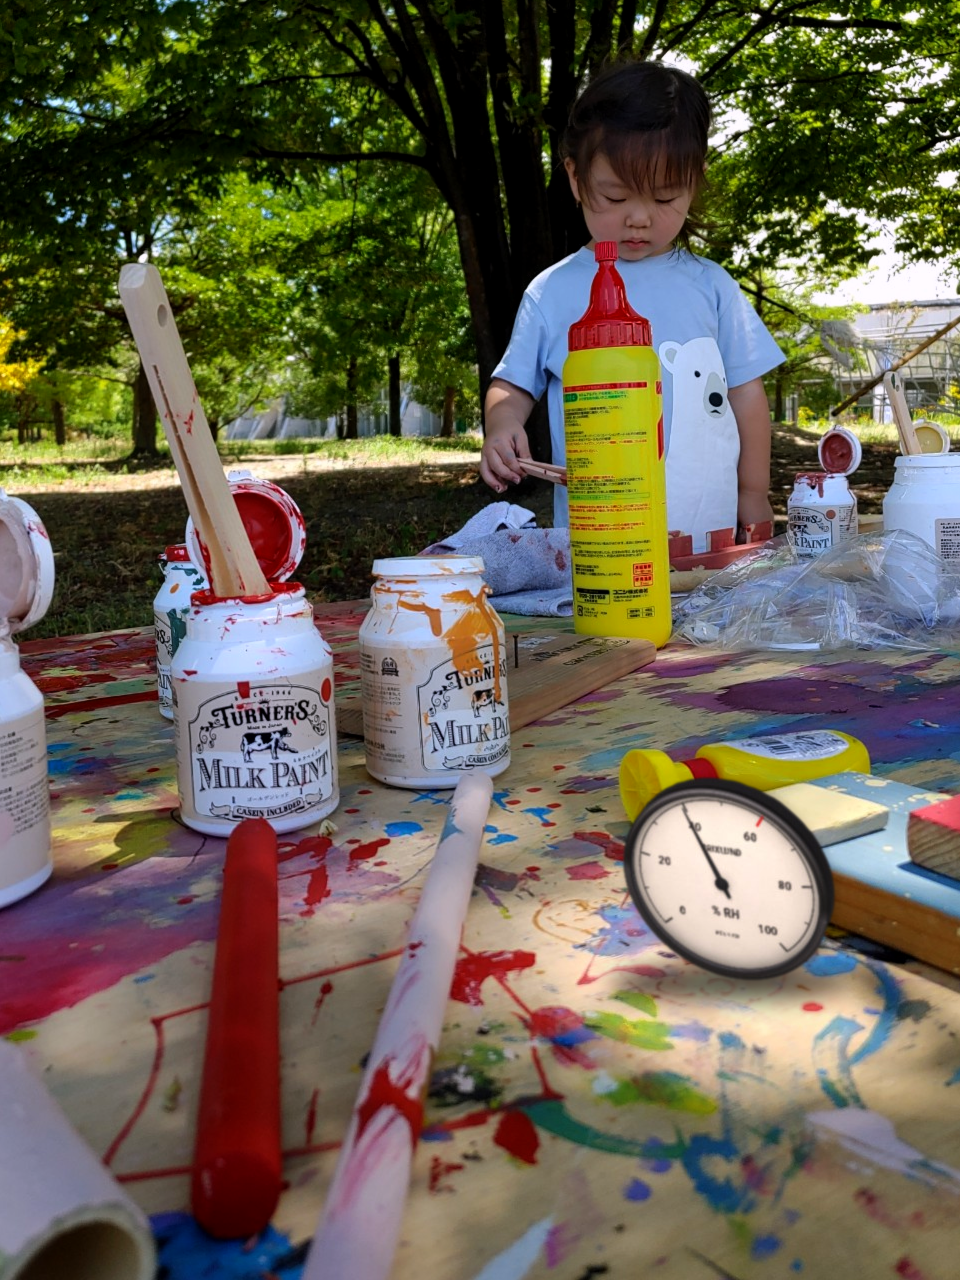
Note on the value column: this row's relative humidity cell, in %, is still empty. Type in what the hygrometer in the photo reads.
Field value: 40 %
